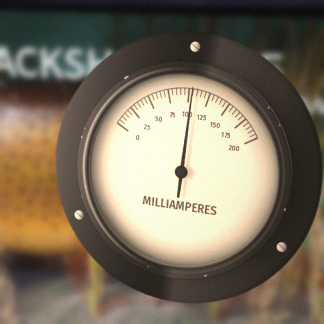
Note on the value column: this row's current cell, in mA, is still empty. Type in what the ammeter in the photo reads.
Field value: 105 mA
